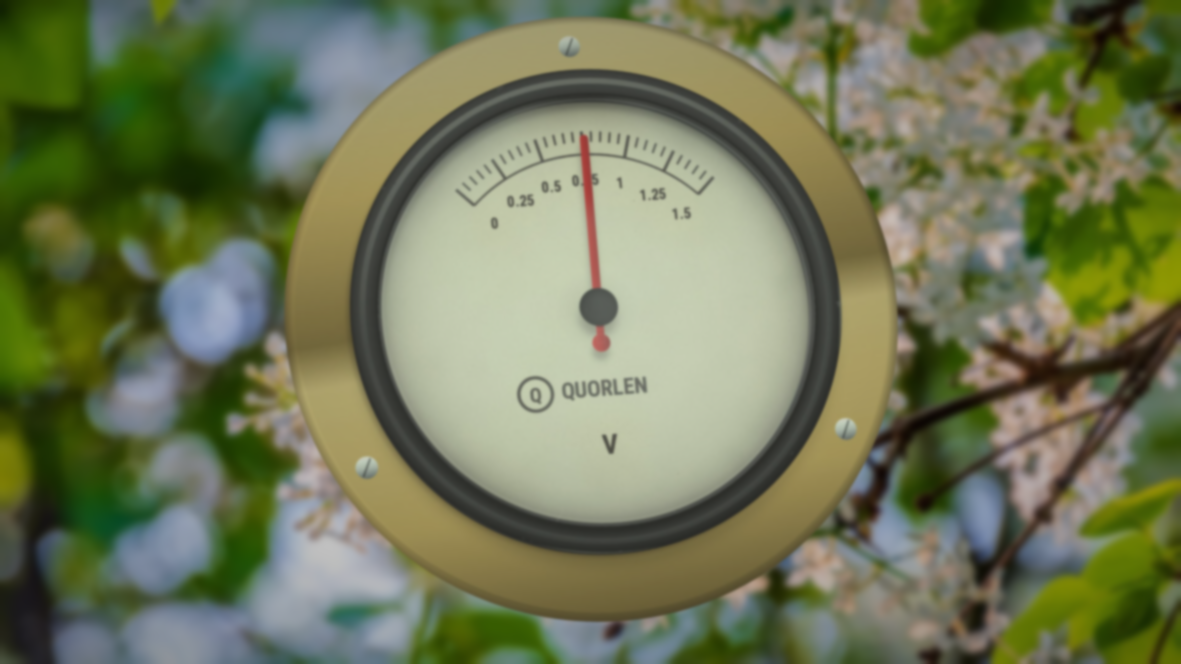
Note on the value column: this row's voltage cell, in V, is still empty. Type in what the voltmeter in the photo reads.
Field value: 0.75 V
